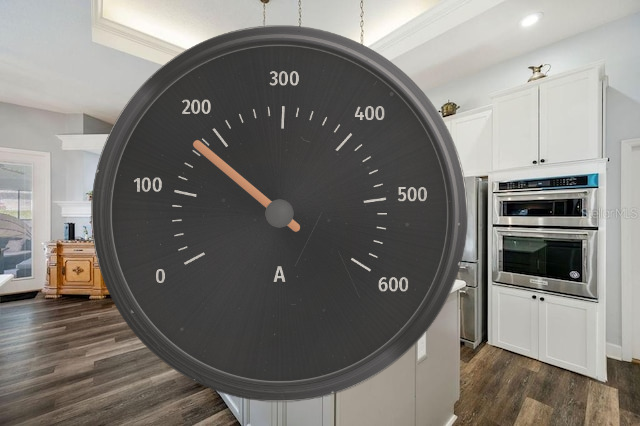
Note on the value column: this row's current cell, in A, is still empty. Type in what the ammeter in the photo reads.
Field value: 170 A
